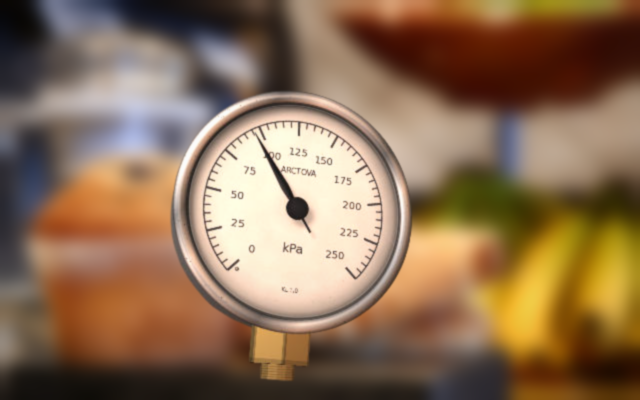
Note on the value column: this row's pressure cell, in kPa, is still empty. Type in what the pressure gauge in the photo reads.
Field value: 95 kPa
